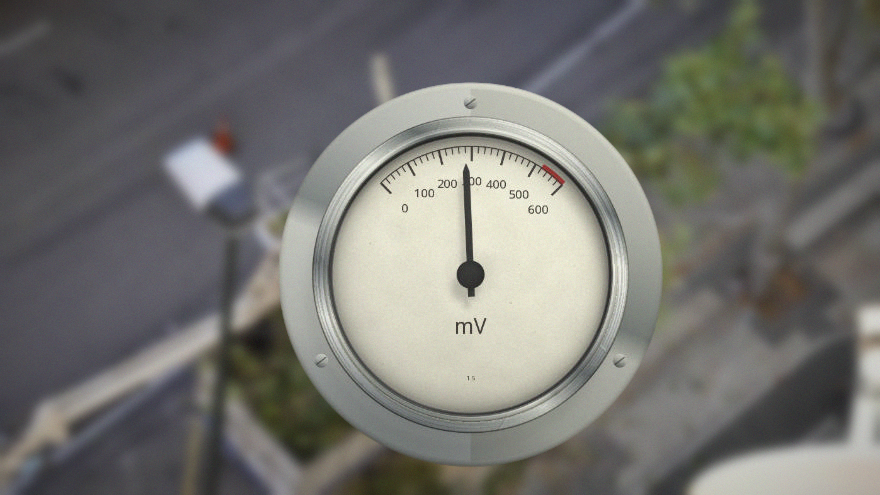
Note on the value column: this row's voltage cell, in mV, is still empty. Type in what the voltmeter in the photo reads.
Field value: 280 mV
